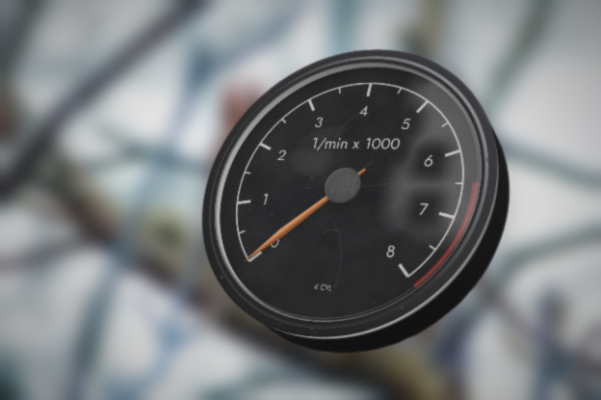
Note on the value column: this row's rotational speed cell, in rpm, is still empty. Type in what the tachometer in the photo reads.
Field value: 0 rpm
